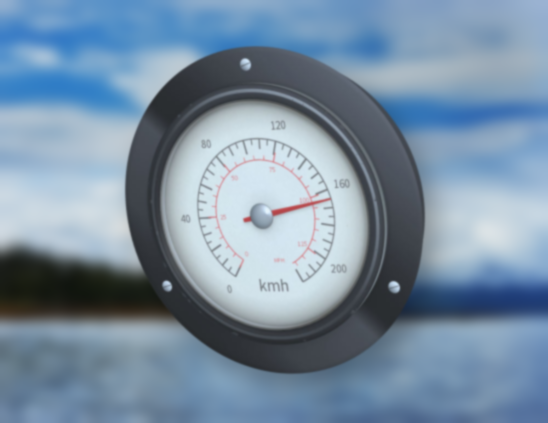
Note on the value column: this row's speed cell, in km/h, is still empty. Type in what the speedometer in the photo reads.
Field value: 165 km/h
